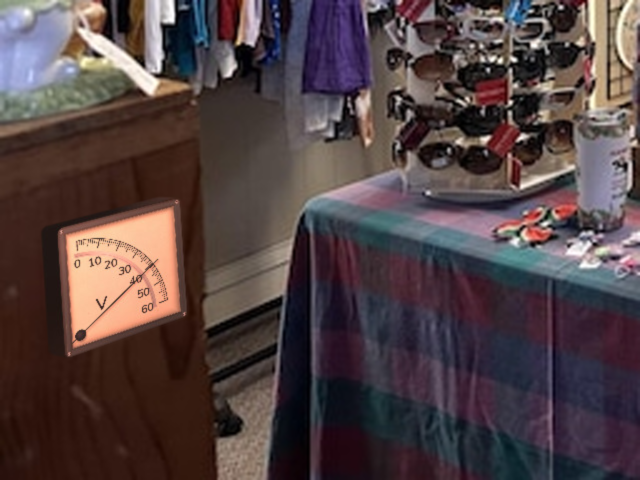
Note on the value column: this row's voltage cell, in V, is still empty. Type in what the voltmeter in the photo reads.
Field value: 40 V
